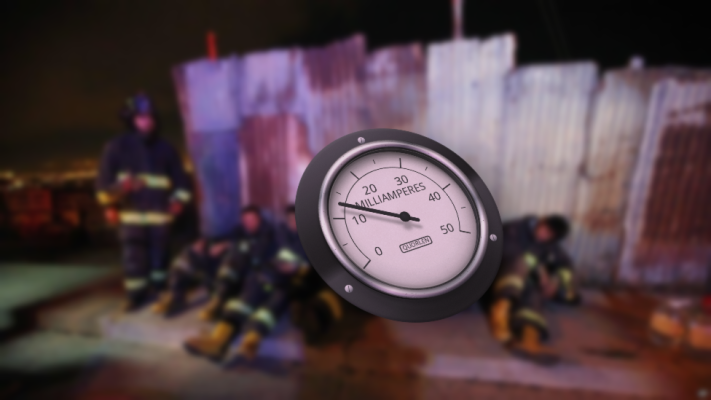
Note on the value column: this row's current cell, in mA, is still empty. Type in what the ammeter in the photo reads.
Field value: 12.5 mA
